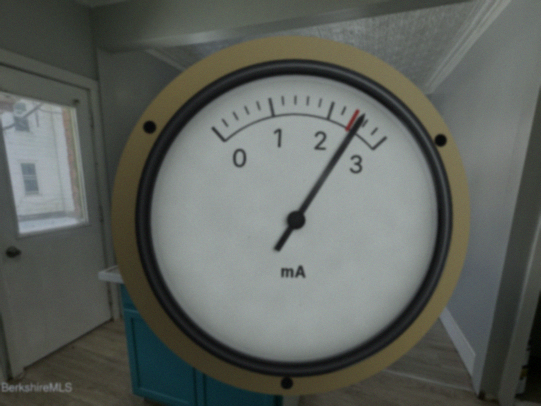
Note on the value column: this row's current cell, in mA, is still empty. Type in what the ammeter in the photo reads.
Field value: 2.5 mA
